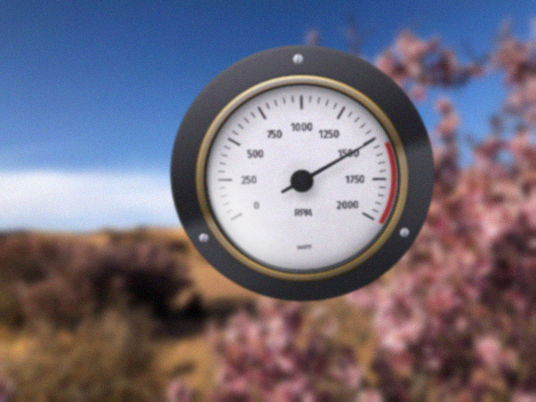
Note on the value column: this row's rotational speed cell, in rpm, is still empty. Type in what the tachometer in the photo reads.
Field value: 1500 rpm
